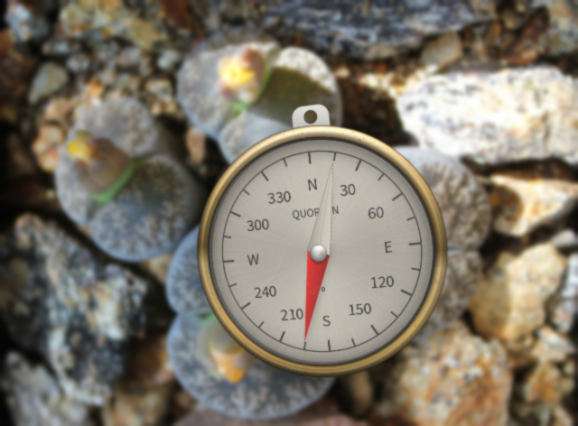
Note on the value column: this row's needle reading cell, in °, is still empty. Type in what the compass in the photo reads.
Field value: 195 °
